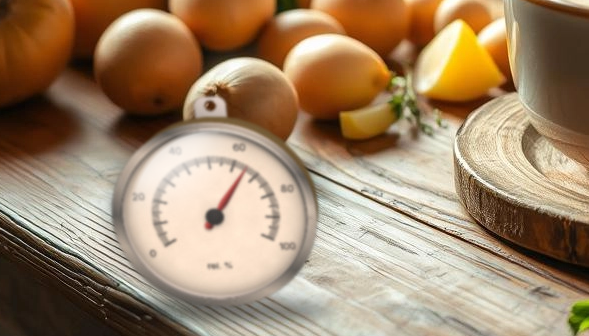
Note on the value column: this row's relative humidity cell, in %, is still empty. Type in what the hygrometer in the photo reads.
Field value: 65 %
